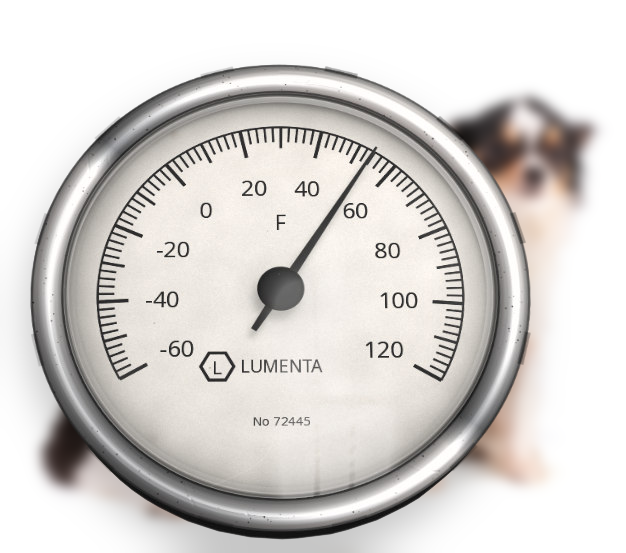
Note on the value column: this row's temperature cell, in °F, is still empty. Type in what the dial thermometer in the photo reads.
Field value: 54 °F
